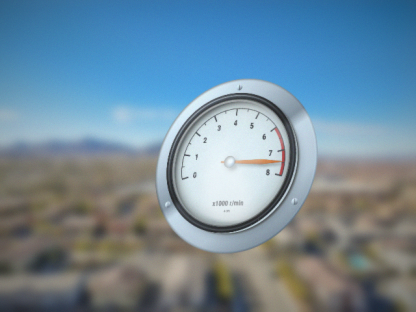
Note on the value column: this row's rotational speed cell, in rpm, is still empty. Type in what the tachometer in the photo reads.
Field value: 7500 rpm
